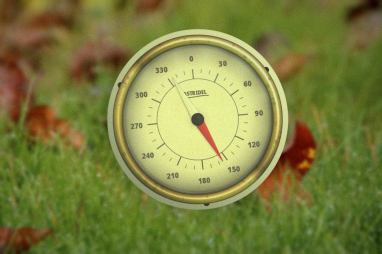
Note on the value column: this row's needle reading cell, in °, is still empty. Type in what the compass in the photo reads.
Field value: 155 °
